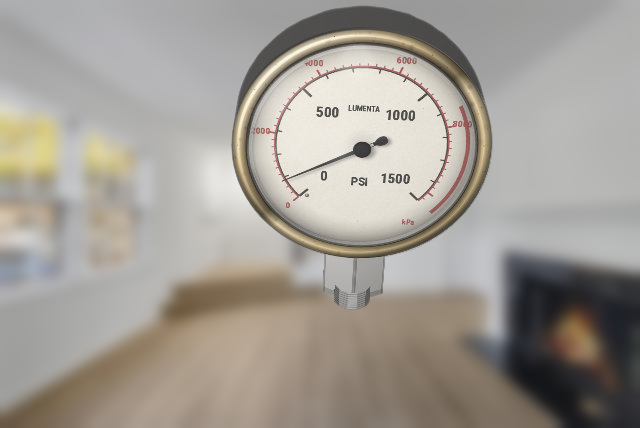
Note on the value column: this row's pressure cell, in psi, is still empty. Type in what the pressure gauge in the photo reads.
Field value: 100 psi
